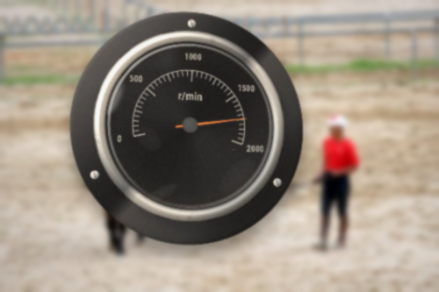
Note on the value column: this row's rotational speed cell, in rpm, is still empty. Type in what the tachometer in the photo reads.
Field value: 1750 rpm
